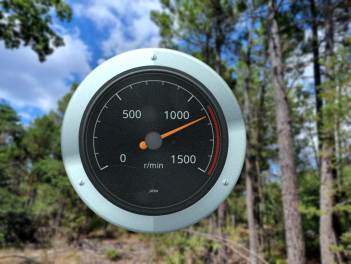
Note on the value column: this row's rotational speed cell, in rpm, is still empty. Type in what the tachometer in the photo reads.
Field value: 1150 rpm
